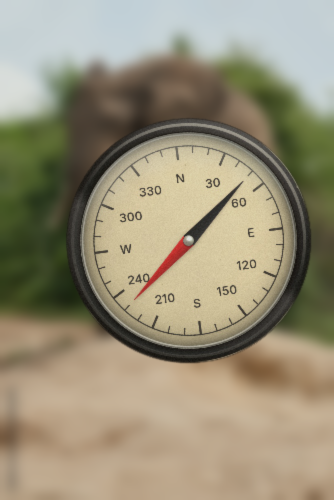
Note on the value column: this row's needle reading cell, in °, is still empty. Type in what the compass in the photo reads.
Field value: 230 °
